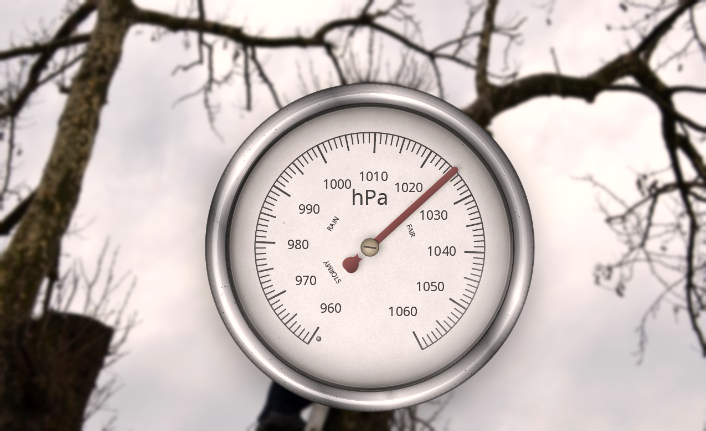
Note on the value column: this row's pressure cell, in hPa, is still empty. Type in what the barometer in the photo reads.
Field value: 1025 hPa
